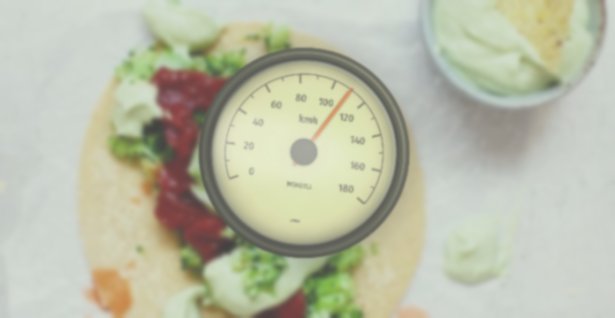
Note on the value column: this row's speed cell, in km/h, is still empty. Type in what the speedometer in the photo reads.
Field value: 110 km/h
